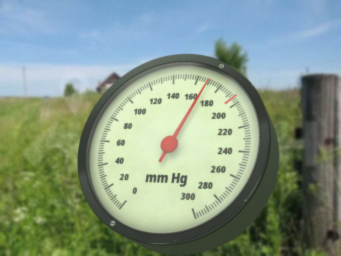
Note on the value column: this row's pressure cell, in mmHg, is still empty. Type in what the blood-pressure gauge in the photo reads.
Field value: 170 mmHg
